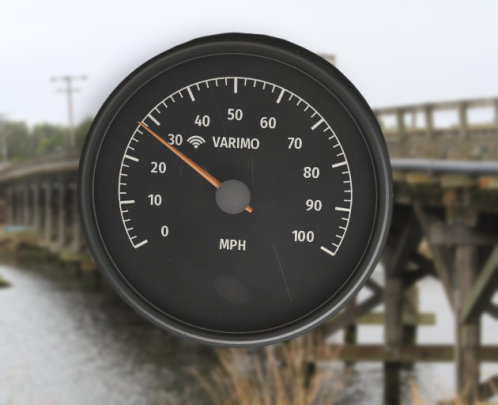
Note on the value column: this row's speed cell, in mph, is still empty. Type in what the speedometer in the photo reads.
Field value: 28 mph
